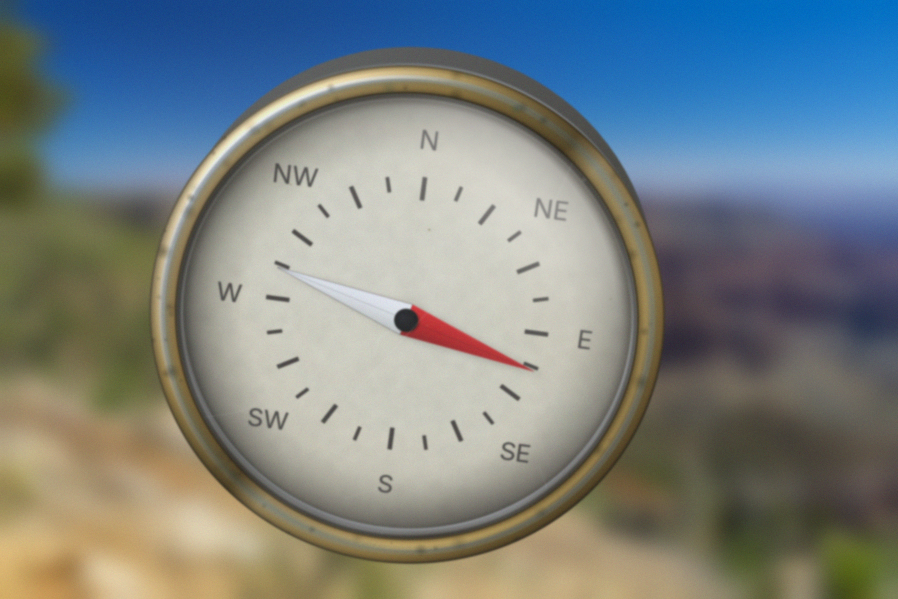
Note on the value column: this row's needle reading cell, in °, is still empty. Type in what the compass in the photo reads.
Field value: 105 °
